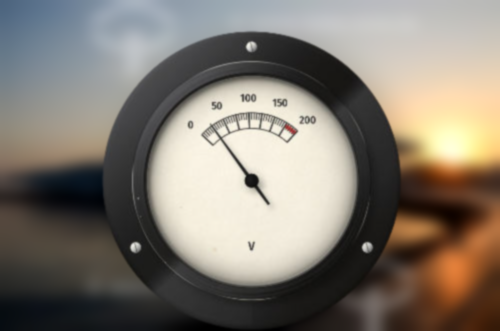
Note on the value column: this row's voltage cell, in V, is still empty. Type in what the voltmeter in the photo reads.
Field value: 25 V
